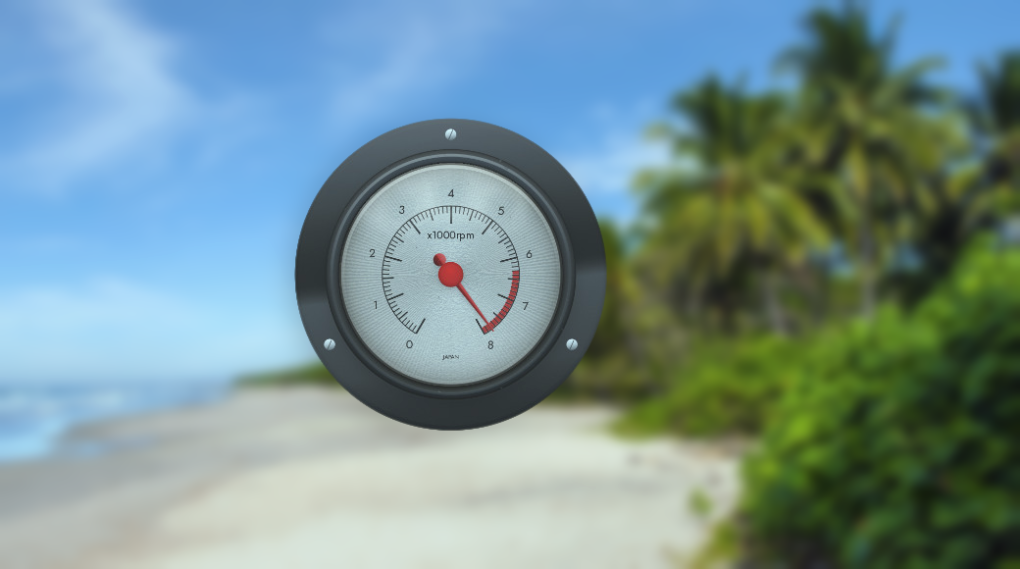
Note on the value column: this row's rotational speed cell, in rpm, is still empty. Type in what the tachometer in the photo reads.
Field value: 7800 rpm
